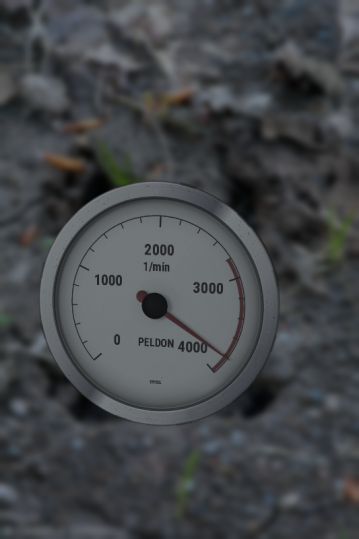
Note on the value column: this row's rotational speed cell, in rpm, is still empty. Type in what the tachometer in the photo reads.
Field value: 3800 rpm
